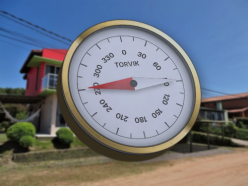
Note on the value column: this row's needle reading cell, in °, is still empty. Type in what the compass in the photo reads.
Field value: 270 °
